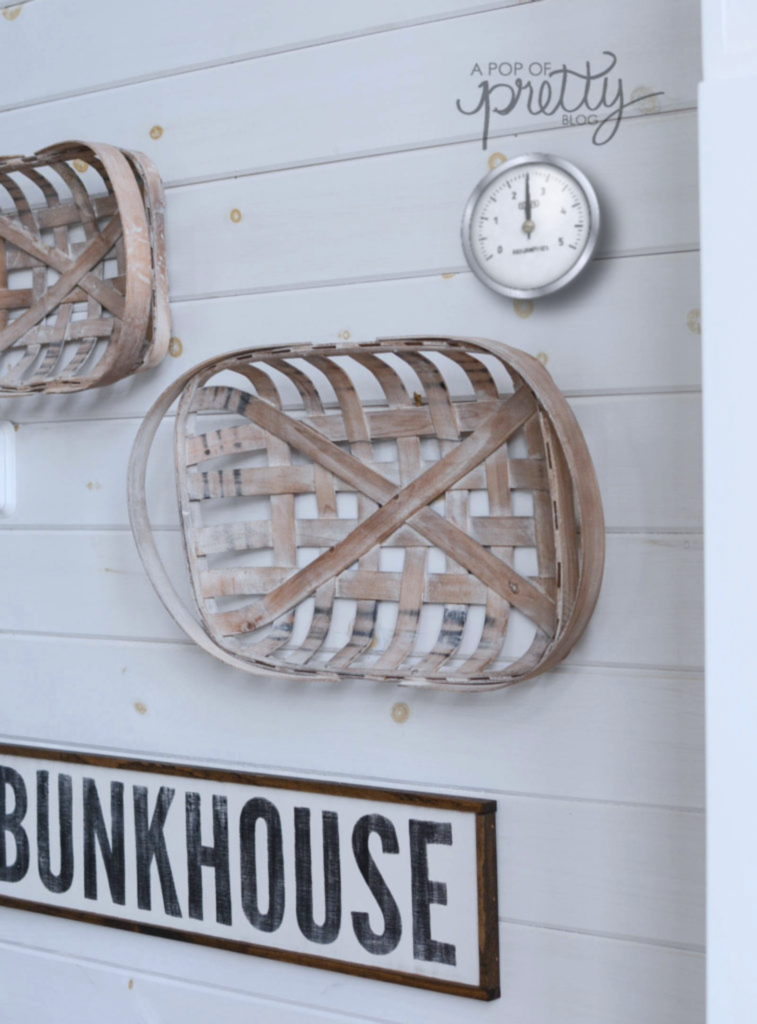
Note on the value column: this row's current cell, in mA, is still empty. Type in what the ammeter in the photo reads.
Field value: 2.5 mA
